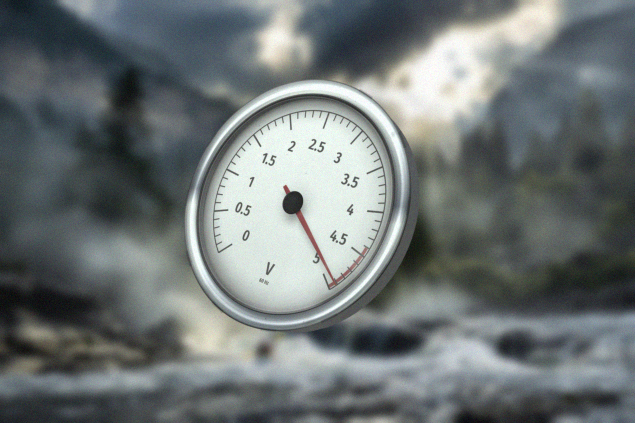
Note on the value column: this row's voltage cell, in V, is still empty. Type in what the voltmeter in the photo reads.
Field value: 4.9 V
